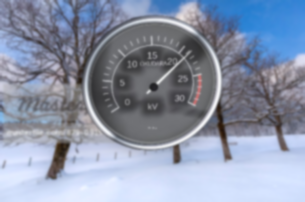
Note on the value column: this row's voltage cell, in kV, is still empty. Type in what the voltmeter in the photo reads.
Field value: 21 kV
